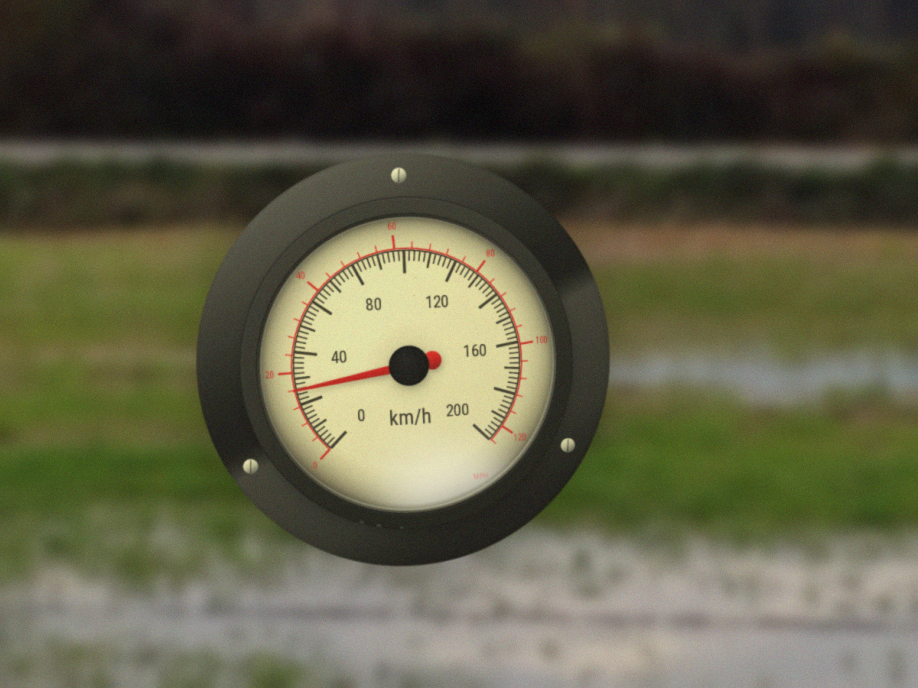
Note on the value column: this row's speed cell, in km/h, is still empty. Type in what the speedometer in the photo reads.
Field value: 26 km/h
